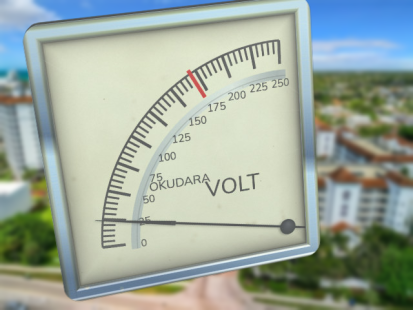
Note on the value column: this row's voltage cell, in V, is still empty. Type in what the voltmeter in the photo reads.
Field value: 25 V
